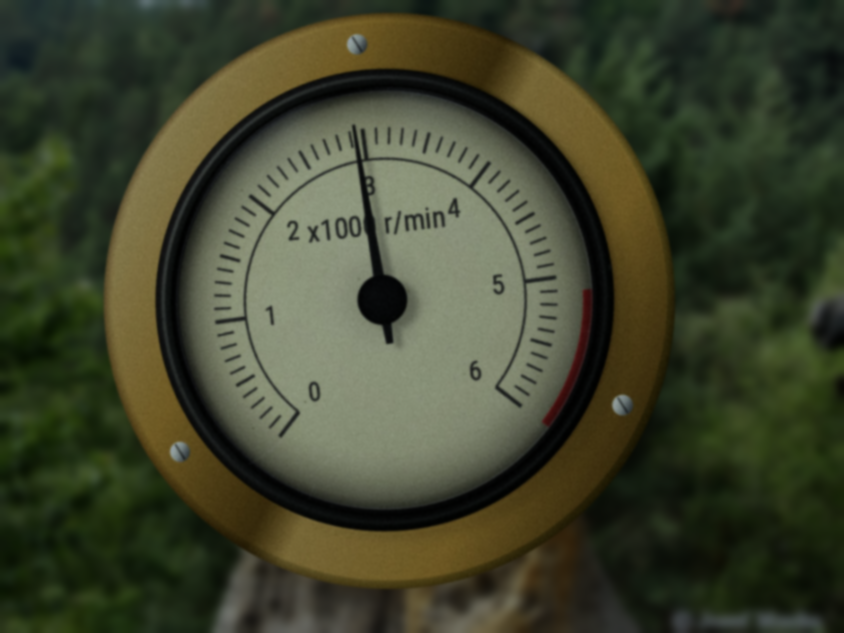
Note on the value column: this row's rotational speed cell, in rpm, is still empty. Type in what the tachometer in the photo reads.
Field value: 2950 rpm
